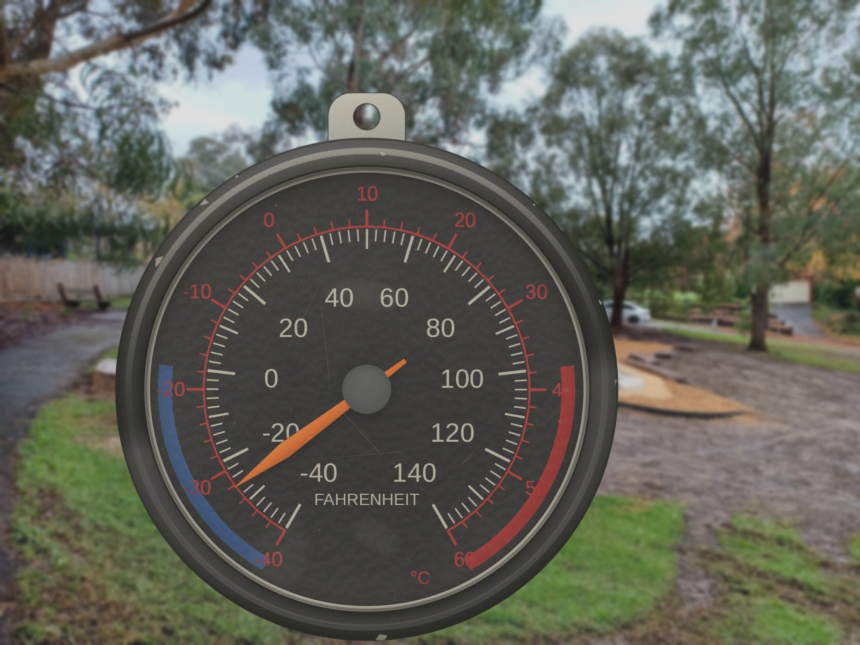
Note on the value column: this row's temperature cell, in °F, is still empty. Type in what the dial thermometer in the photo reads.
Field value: -26 °F
